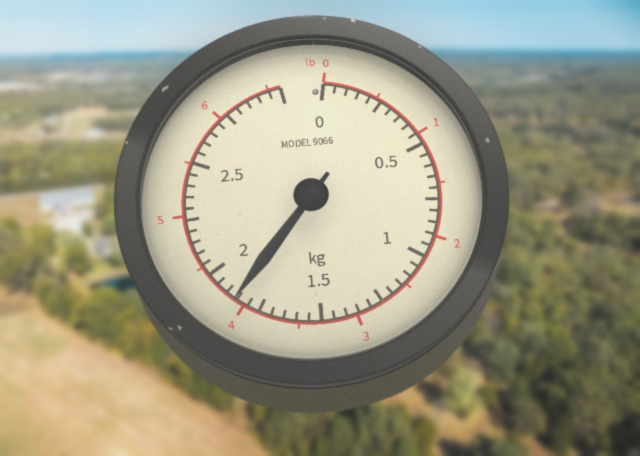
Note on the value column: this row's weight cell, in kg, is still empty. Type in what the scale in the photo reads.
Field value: 1.85 kg
